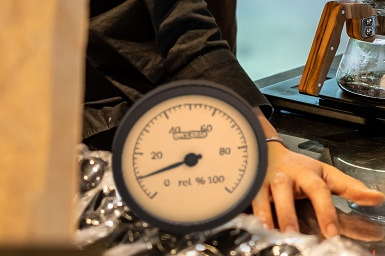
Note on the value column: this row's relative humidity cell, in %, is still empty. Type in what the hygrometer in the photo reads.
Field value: 10 %
